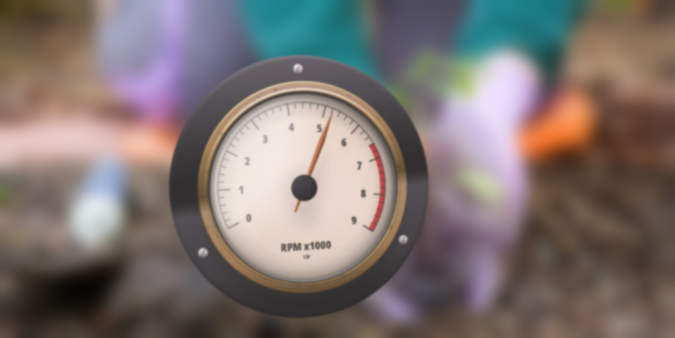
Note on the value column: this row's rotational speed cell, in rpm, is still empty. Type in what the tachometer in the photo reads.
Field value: 5200 rpm
